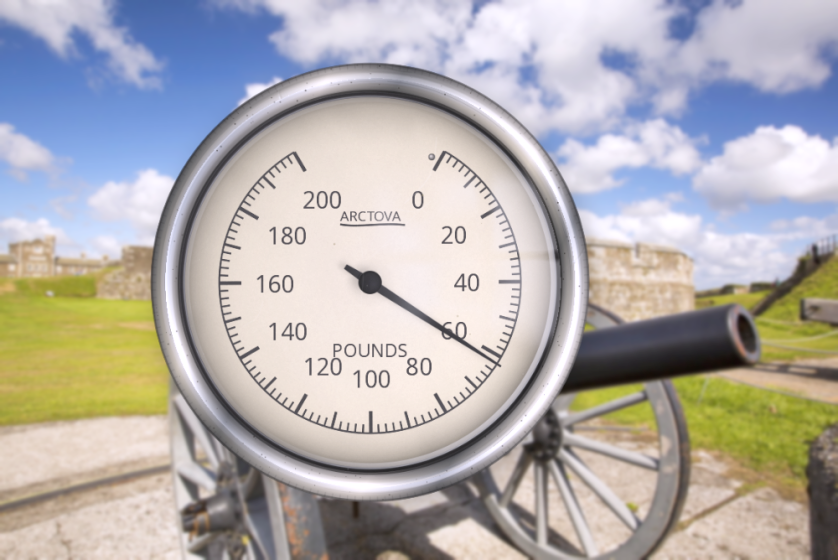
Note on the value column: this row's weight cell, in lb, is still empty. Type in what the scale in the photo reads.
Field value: 62 lb
